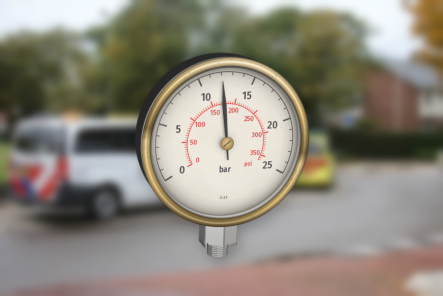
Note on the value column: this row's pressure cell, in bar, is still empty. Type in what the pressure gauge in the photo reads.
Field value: 12 bar
